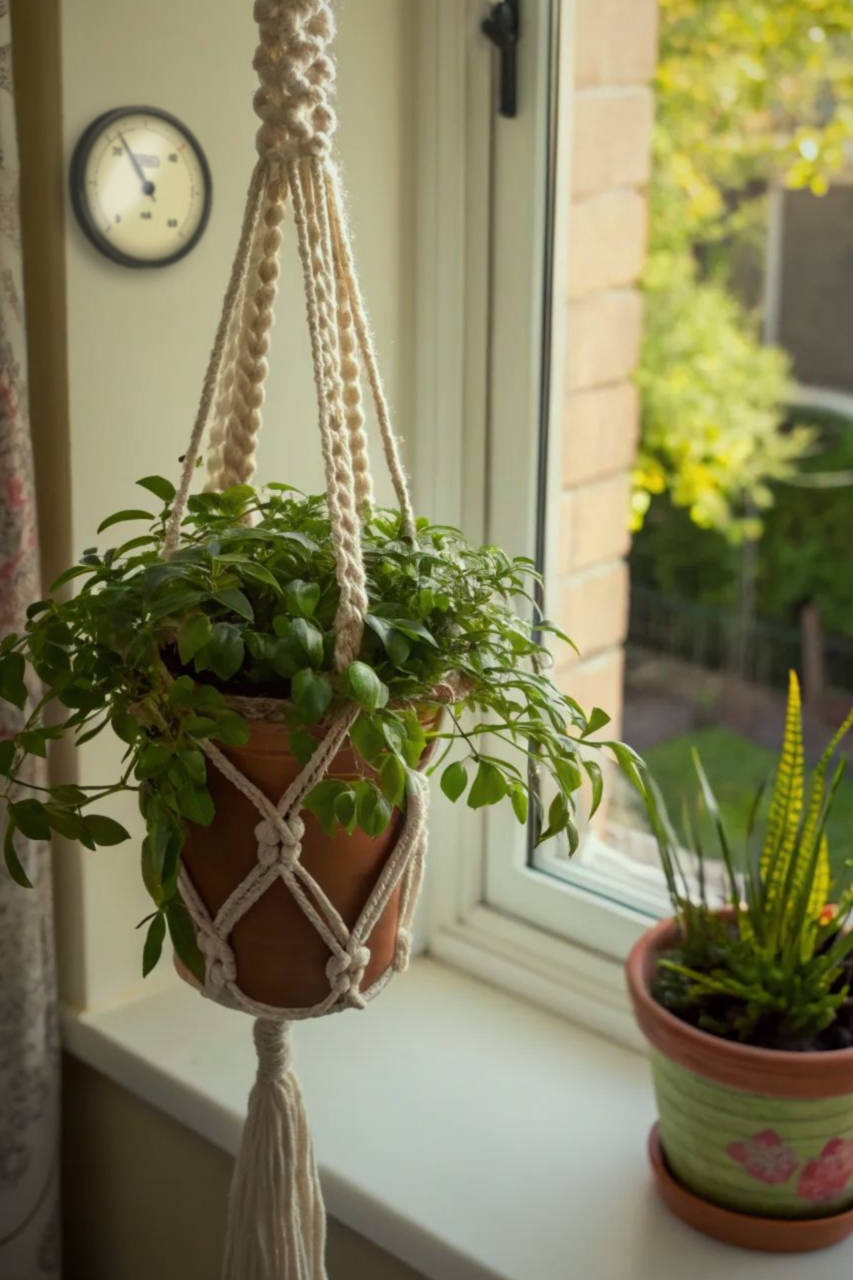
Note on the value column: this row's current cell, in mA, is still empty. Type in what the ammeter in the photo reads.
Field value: 22.5 mA
